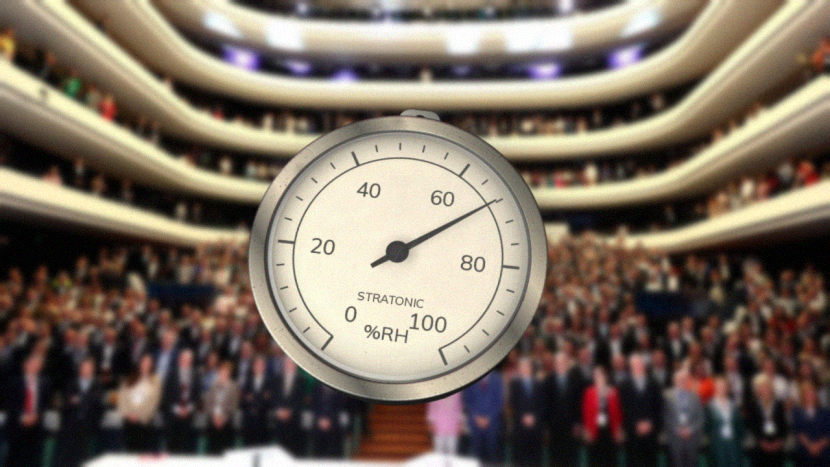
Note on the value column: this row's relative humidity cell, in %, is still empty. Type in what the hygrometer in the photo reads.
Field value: 68 %
